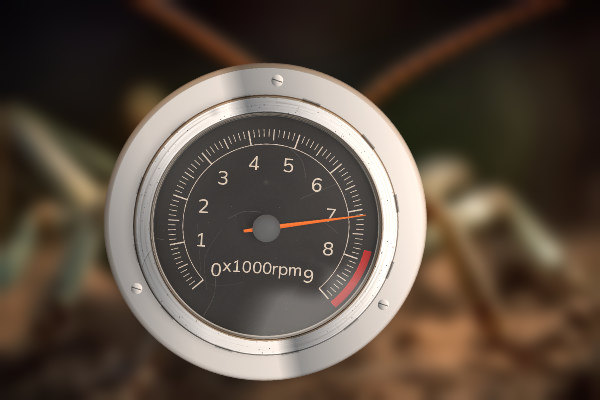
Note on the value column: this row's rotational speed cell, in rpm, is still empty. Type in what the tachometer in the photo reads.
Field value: 7100 rpm
